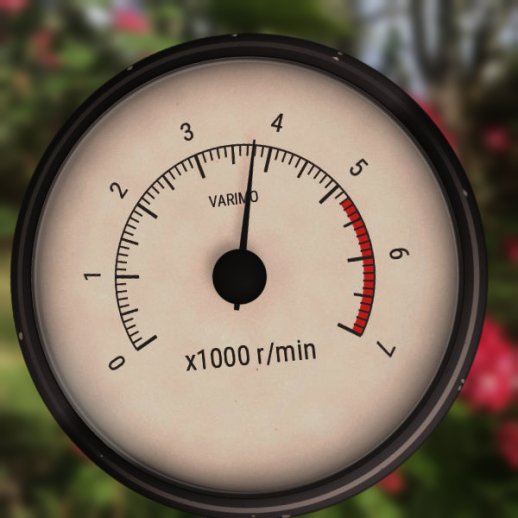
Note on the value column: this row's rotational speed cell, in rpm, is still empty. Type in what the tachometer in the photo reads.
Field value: 3800 rpm
